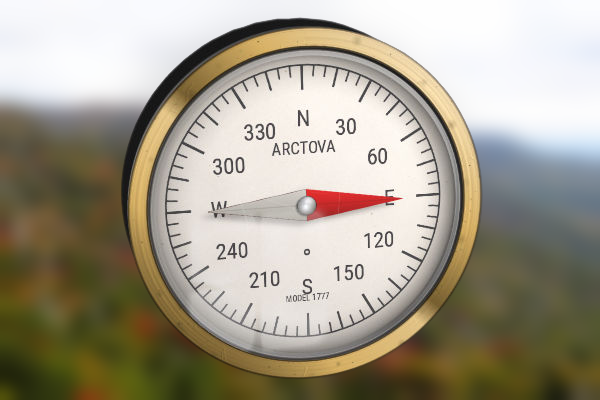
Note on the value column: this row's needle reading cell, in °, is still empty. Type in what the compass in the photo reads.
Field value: 90 °
